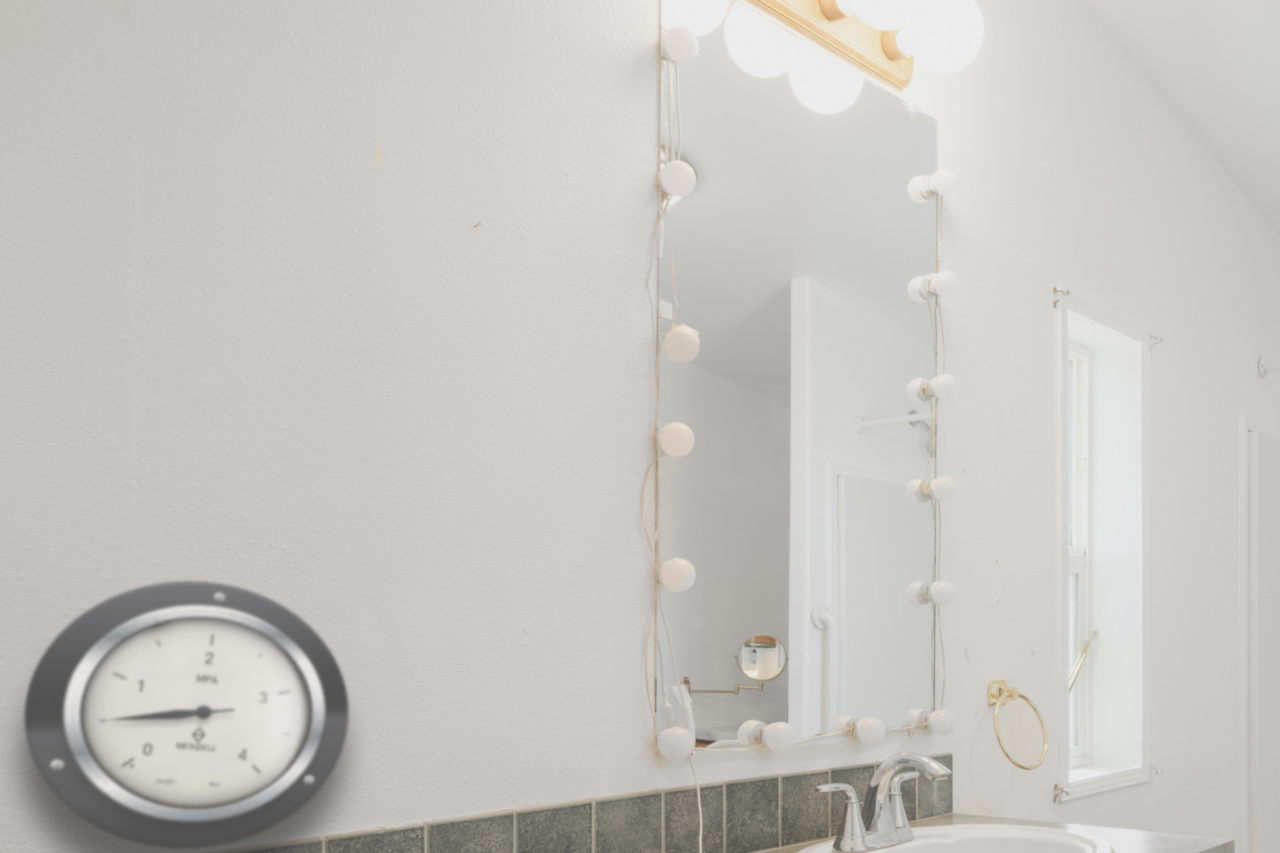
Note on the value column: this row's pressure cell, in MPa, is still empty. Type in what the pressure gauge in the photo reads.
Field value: 0.5 MPa
